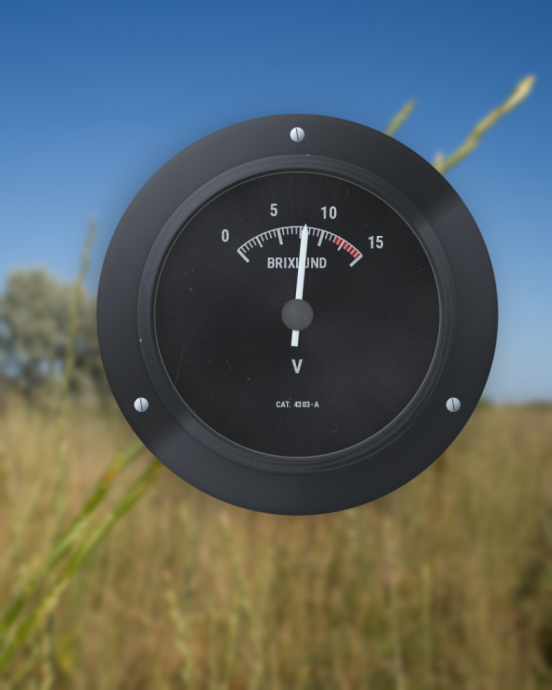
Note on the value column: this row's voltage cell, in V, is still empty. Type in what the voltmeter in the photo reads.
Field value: 8 V
